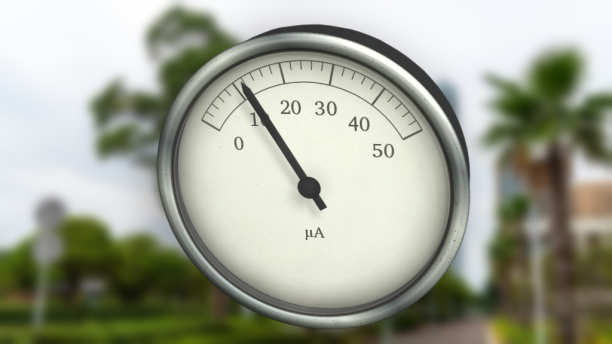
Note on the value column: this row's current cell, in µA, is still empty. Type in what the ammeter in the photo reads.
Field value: 12 µA
